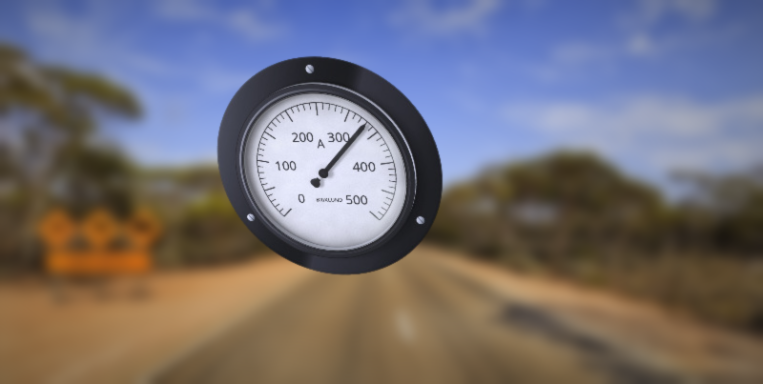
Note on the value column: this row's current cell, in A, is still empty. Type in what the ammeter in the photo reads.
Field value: 330 A
